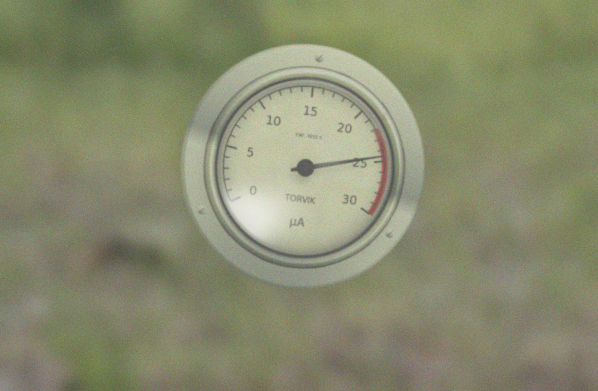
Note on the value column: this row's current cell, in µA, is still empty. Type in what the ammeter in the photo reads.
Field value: 24.5 µA
